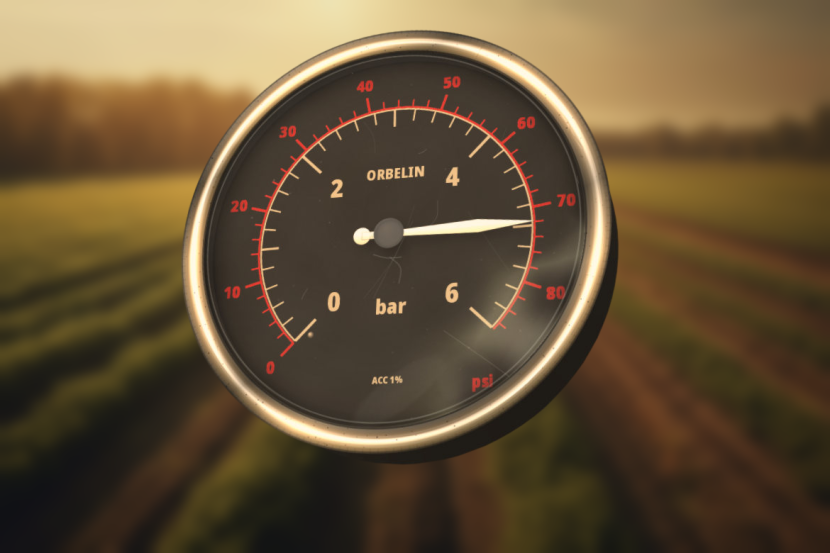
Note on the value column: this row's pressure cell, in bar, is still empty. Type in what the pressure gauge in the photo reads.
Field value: 5 bar
